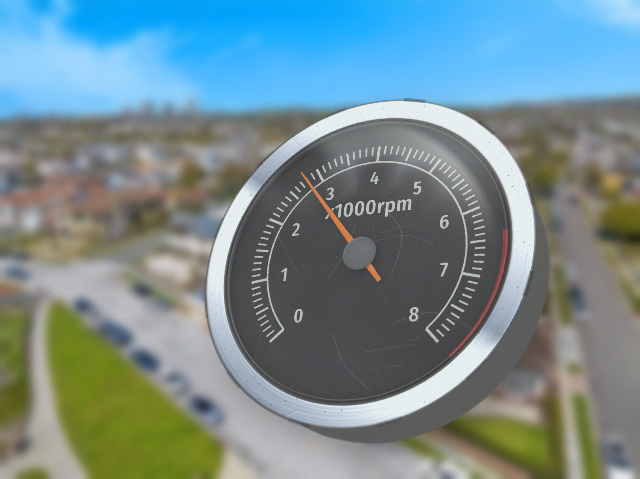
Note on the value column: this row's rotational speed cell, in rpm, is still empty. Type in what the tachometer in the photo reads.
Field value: 2800 rpm
